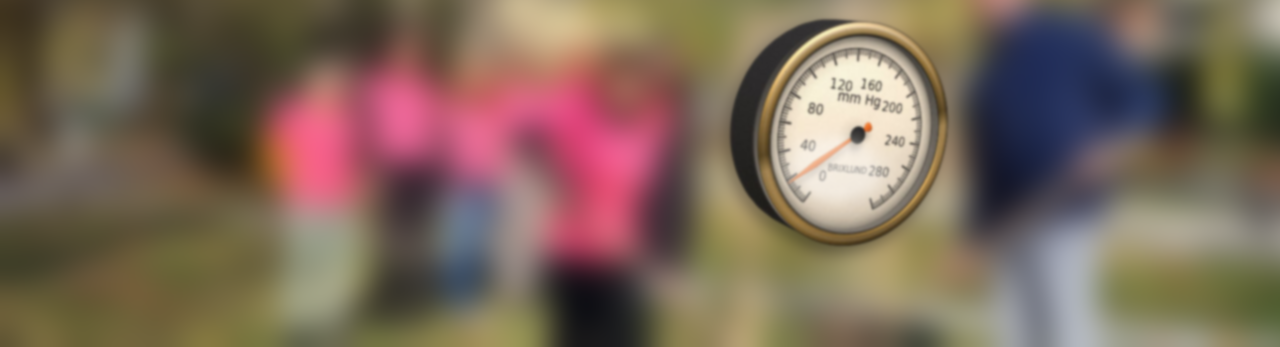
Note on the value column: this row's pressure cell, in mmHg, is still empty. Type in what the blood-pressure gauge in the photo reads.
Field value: 20 mmHg
